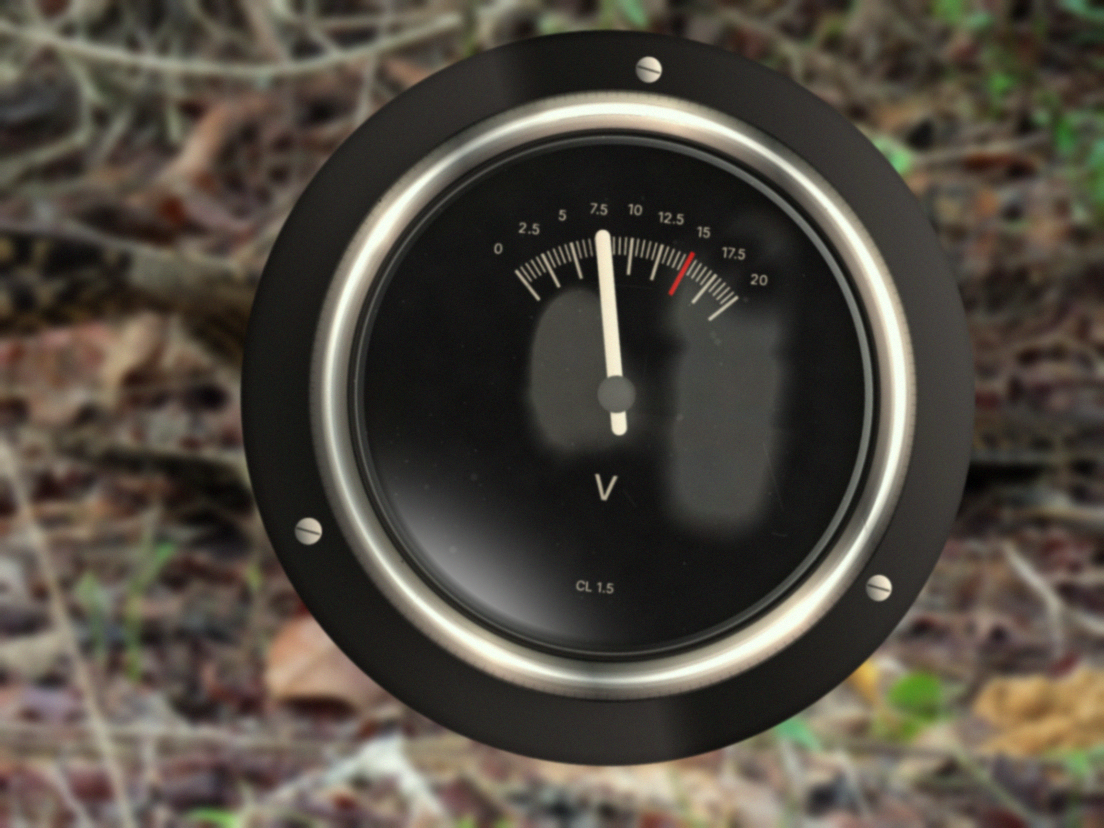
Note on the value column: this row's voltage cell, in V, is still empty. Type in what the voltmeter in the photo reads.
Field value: 7.5 V
